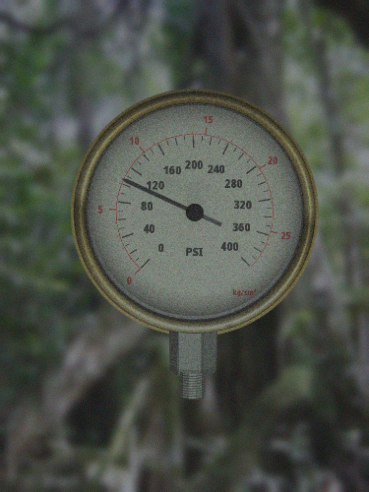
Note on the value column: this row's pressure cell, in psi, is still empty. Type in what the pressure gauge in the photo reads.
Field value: 105 psi
